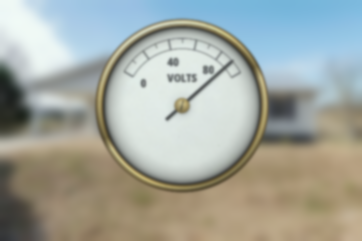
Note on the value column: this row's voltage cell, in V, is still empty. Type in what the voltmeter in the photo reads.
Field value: 90 V
